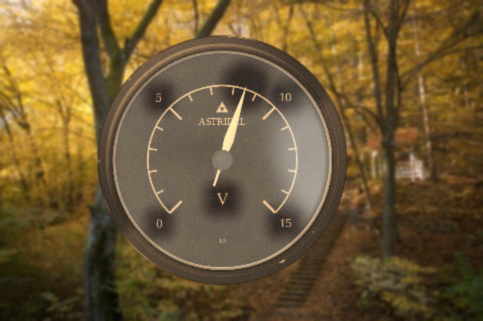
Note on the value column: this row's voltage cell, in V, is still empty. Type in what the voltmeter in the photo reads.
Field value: 8.5 V
